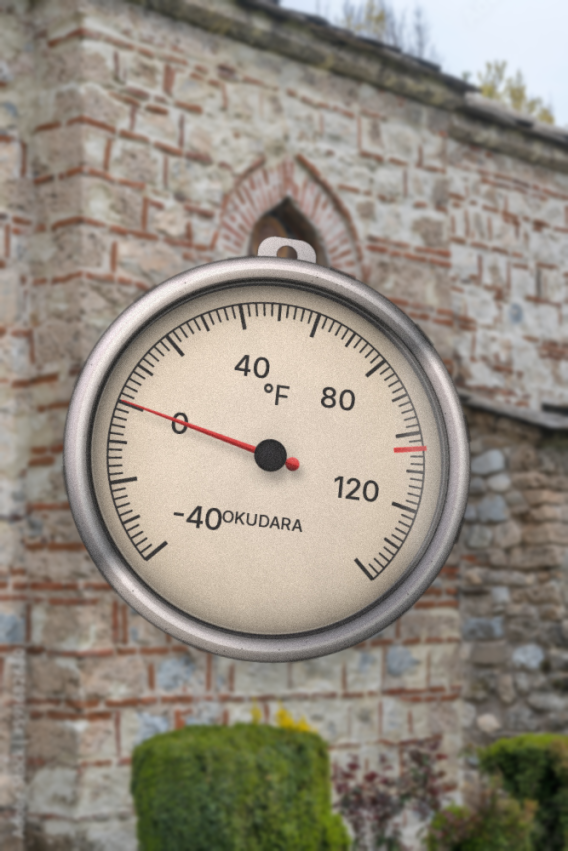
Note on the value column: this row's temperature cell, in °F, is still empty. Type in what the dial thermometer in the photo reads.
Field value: 0 °F
